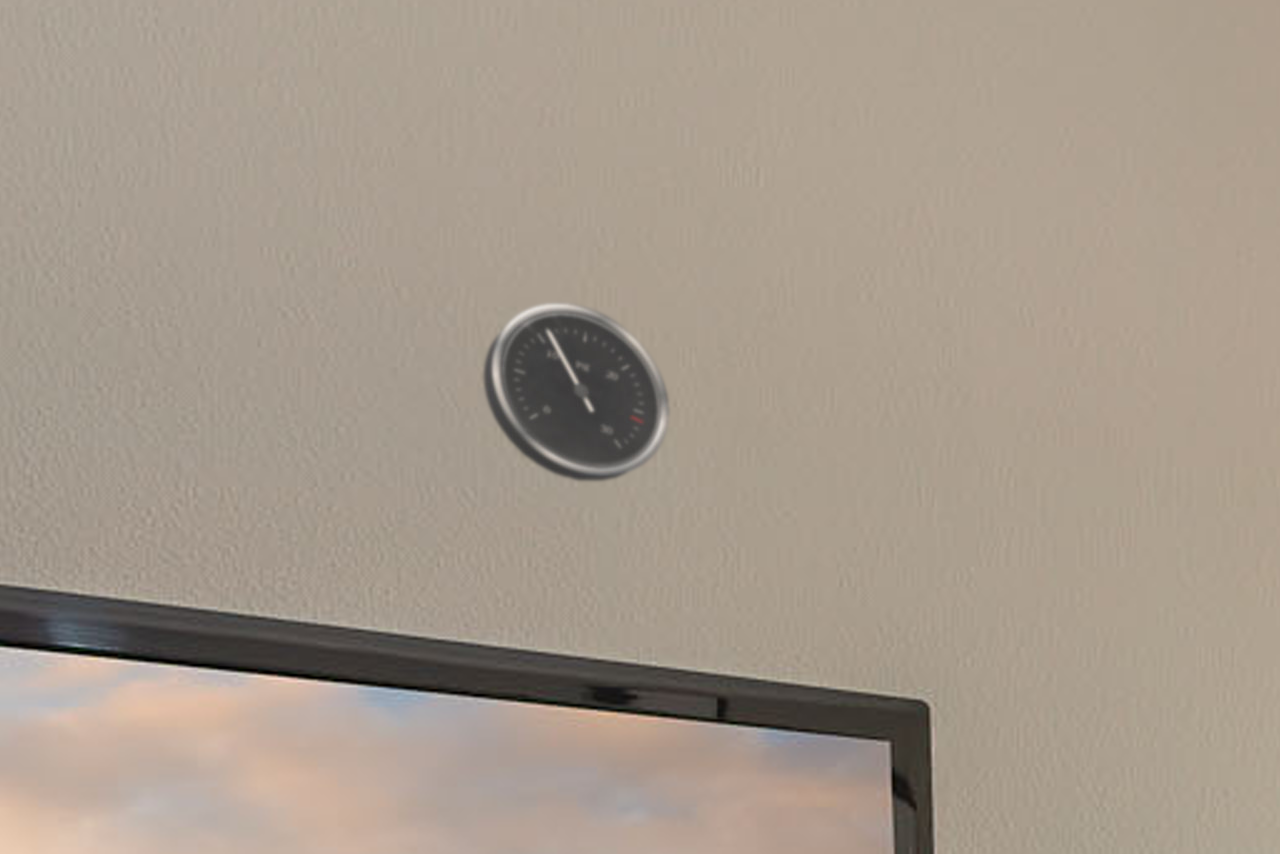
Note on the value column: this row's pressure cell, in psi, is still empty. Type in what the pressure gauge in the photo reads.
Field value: 11 psi
